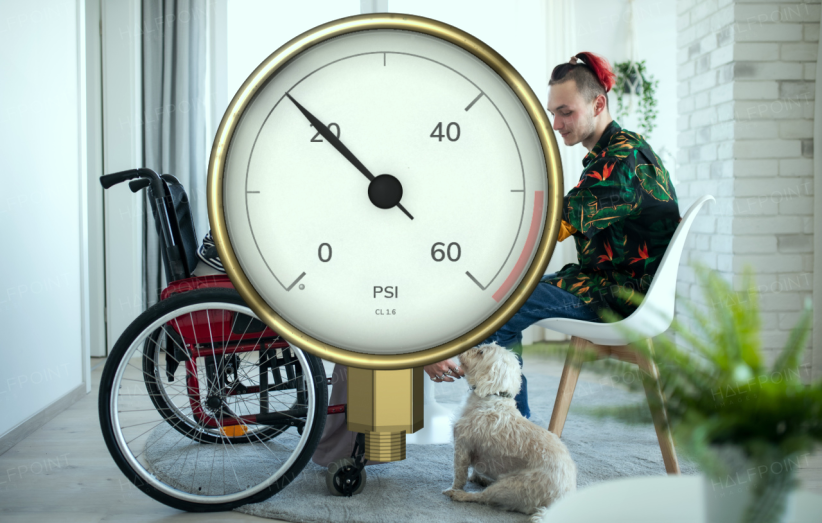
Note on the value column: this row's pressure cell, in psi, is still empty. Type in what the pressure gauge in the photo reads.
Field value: 20 psi
